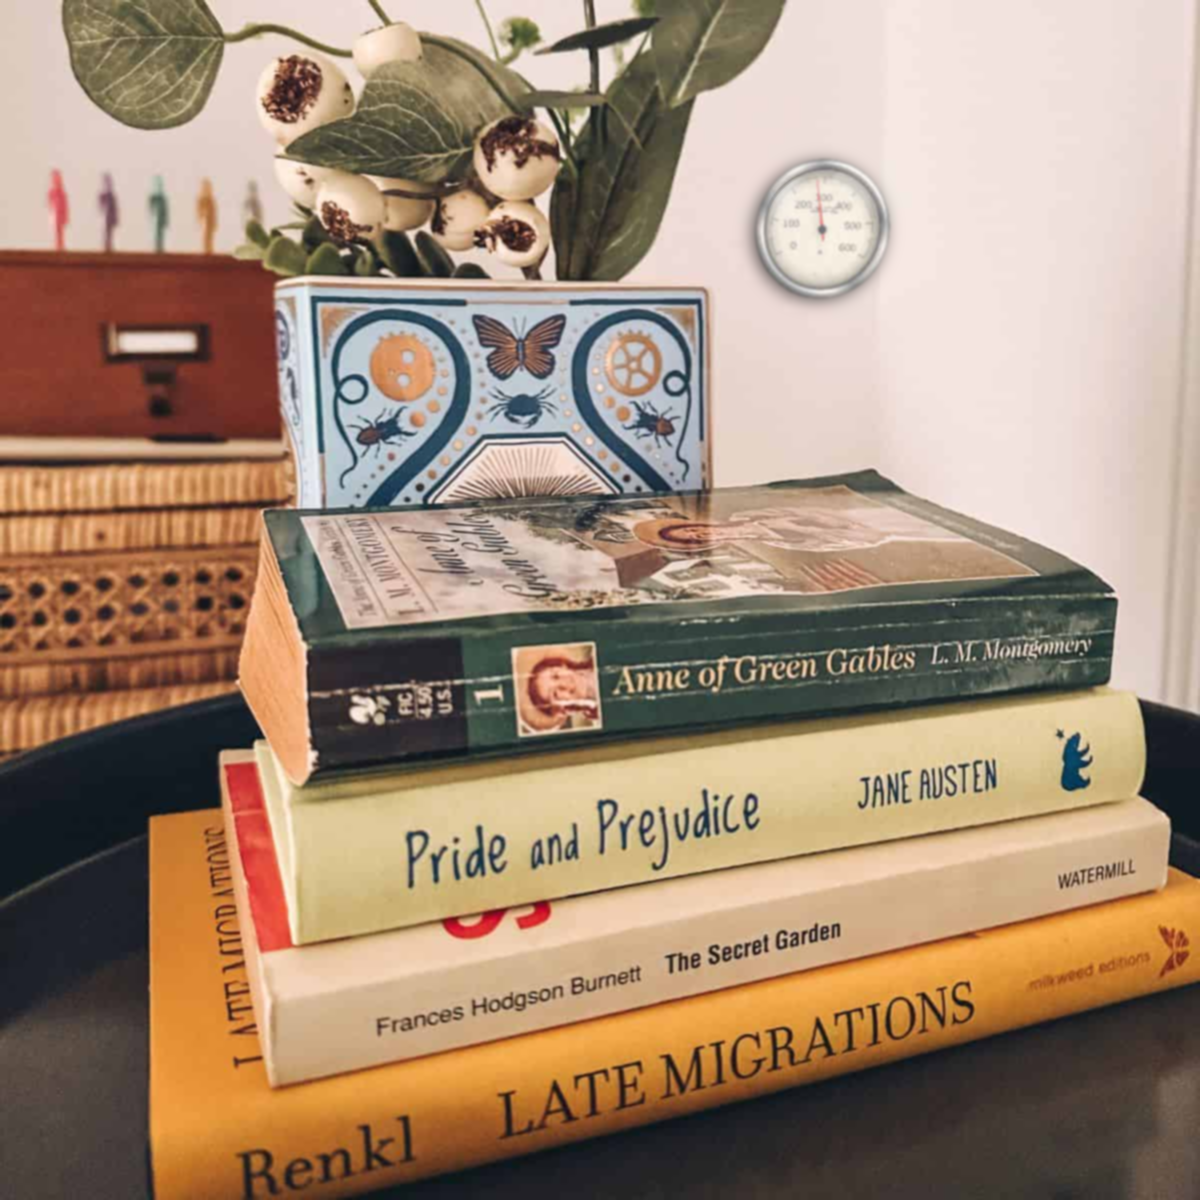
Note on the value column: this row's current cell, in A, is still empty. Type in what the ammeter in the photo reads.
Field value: 275 A
